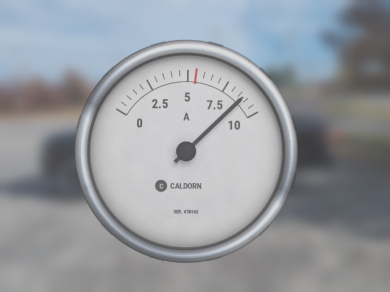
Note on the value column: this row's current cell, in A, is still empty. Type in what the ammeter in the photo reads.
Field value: 8.75 A
